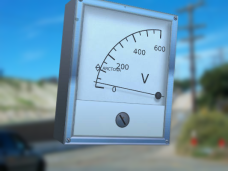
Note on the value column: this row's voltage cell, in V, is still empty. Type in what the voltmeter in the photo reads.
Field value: 25 V
